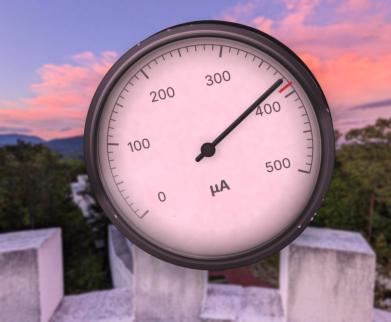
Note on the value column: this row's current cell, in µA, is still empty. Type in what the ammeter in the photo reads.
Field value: 380 µA
